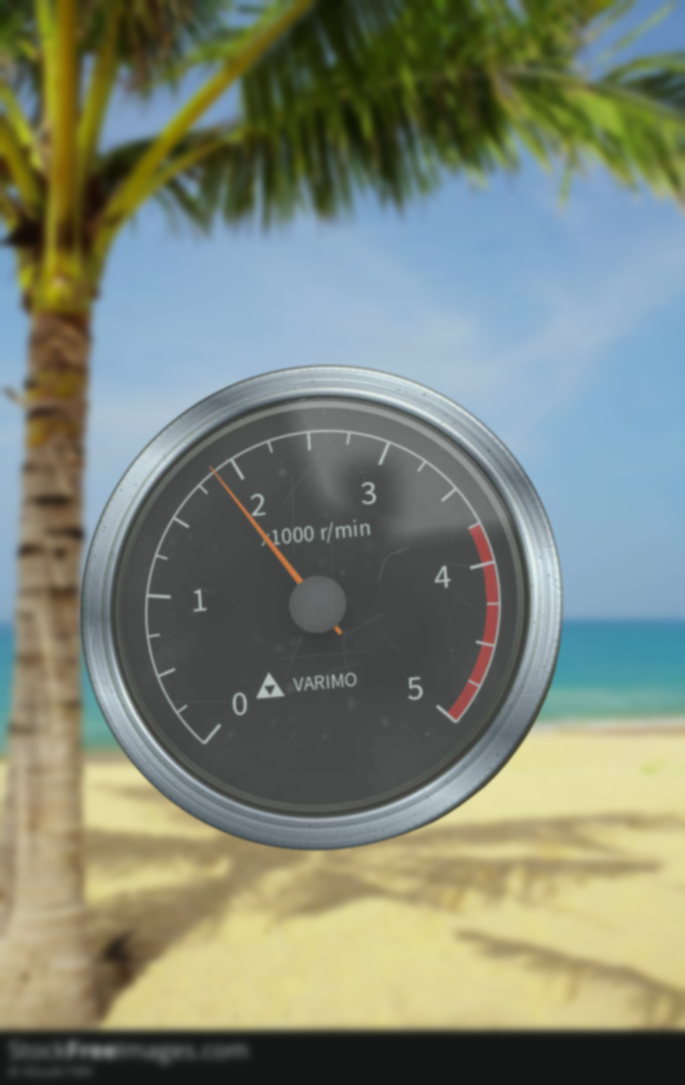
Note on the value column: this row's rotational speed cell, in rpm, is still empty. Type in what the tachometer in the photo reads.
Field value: 1875 rpm
